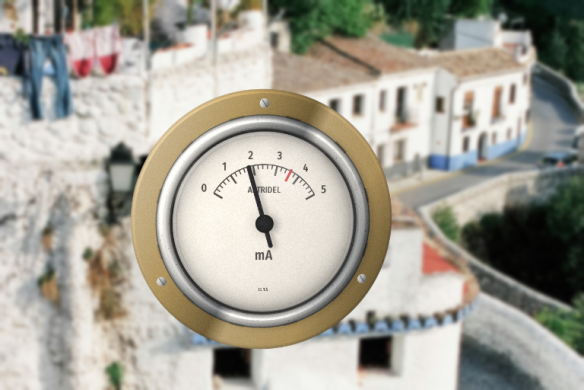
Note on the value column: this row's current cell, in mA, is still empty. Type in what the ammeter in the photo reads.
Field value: 1.8 mA
